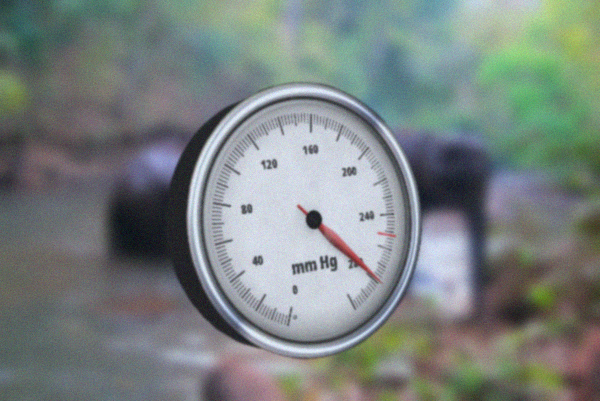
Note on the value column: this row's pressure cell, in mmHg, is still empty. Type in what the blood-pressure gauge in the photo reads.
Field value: 280 mmHg
